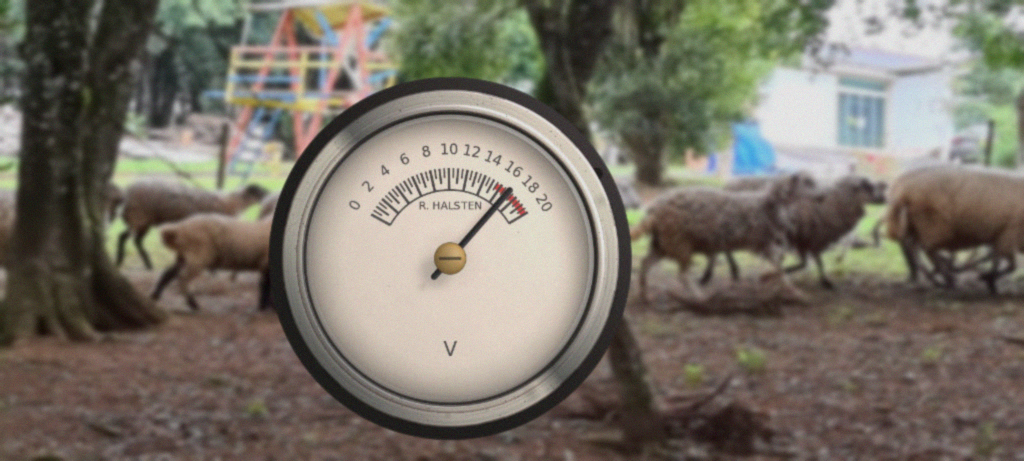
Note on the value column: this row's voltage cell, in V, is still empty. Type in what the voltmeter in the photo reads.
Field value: 17 V
